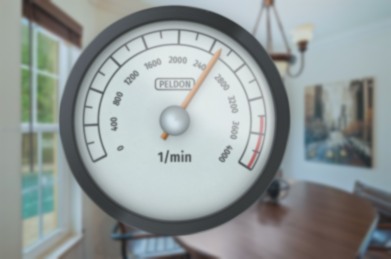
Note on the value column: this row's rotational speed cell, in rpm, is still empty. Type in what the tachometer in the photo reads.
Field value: 2500 rpm
